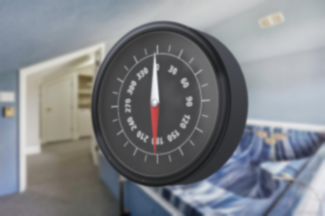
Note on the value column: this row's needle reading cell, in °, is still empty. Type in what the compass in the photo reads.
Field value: 180 °
